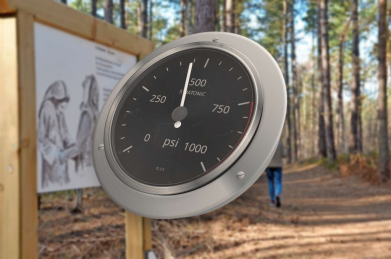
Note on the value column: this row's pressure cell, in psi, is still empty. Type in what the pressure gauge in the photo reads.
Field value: 450 psi
